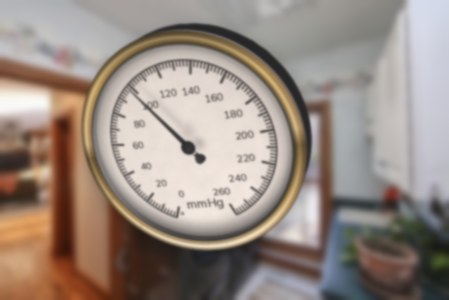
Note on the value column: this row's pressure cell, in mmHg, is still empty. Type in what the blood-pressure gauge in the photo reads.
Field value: 100 mmHg
